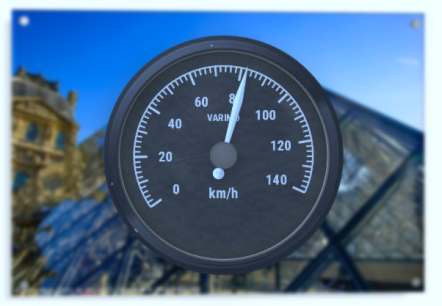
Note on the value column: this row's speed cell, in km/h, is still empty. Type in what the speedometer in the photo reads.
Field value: 82 km/h
